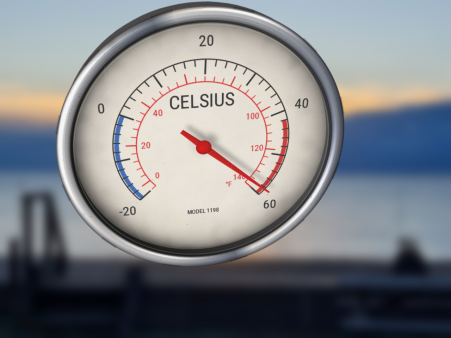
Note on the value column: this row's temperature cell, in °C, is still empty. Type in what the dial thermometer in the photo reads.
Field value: 58 °C
